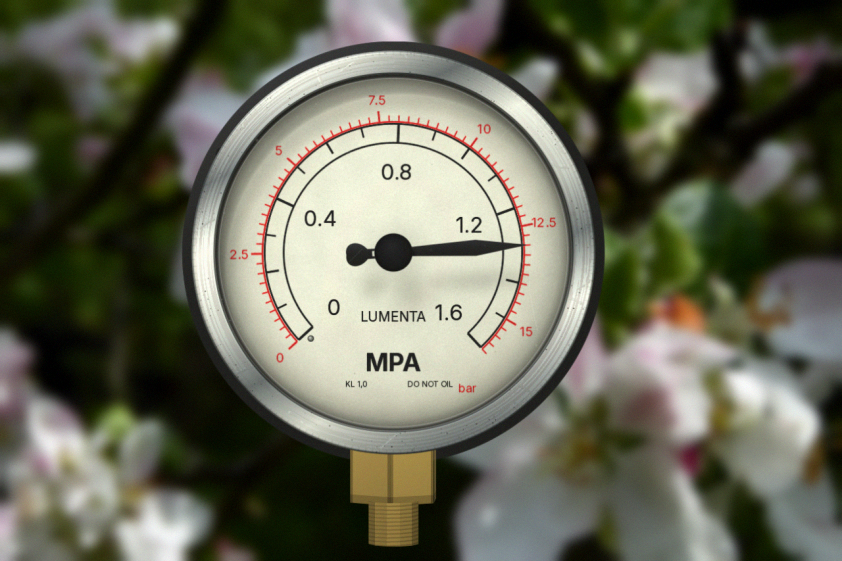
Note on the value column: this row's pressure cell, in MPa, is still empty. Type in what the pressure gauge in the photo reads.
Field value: 1.3 MPa
